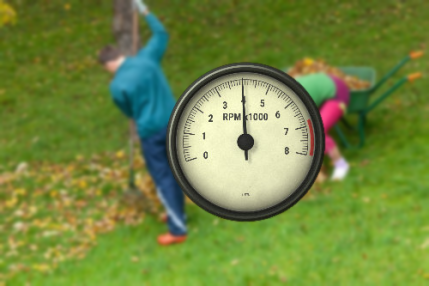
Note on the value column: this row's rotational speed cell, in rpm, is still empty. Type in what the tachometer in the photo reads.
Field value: 4000 rpm
